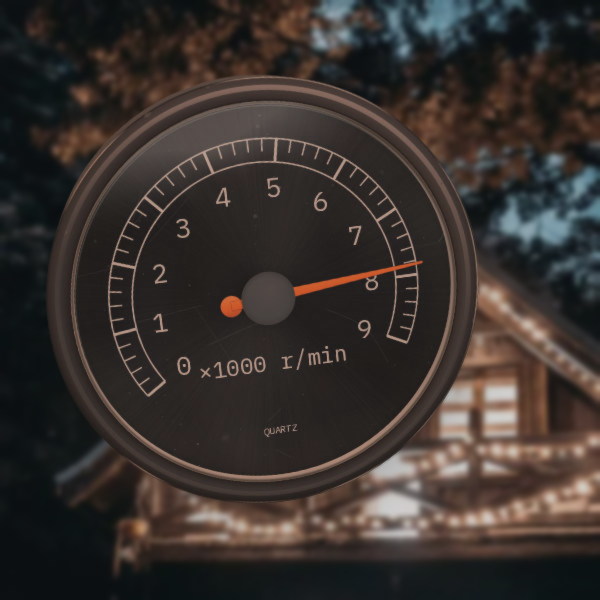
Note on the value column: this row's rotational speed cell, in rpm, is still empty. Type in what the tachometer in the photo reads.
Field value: 7800 rpm
